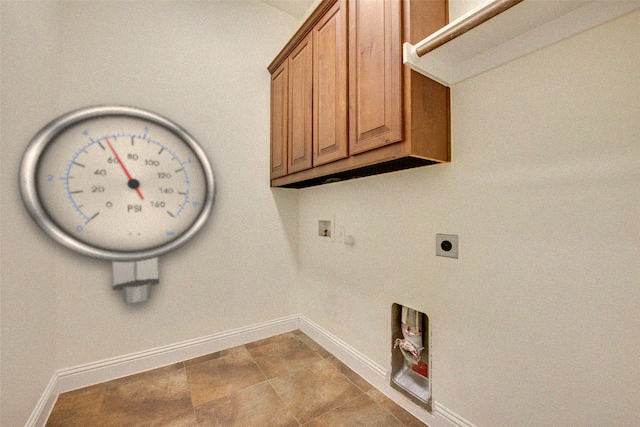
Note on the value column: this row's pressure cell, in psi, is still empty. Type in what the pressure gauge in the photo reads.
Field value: 65 psi
